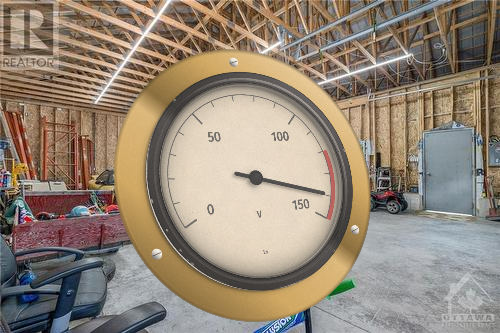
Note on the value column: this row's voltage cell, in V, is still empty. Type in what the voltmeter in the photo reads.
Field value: 140 V
